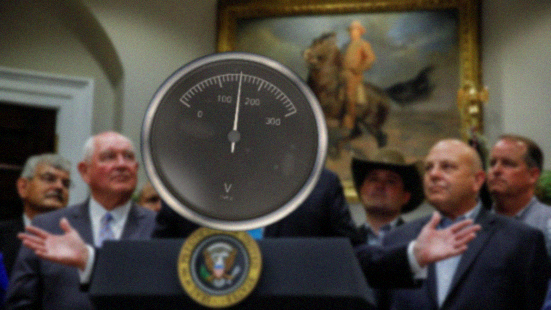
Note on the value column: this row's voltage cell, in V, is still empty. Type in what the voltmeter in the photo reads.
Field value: 150 V
